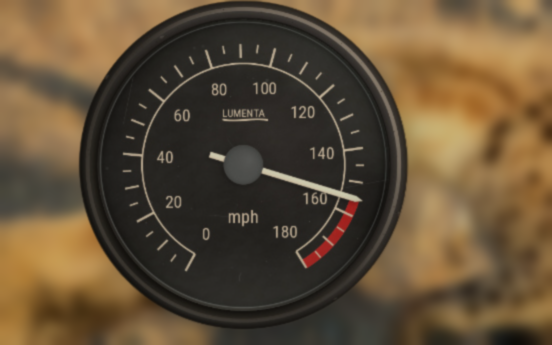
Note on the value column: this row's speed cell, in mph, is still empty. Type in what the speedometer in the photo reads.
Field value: 155 mph
